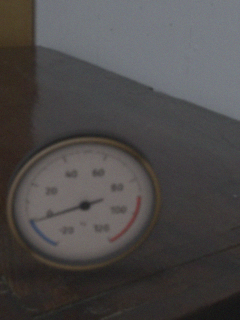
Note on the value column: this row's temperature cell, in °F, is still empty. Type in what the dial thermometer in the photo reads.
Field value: 0 °F
